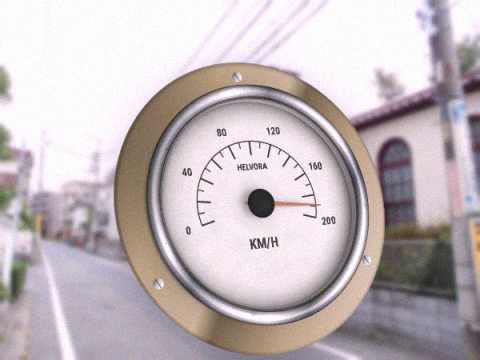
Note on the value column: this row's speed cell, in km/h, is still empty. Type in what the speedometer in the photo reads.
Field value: 190 km/h
